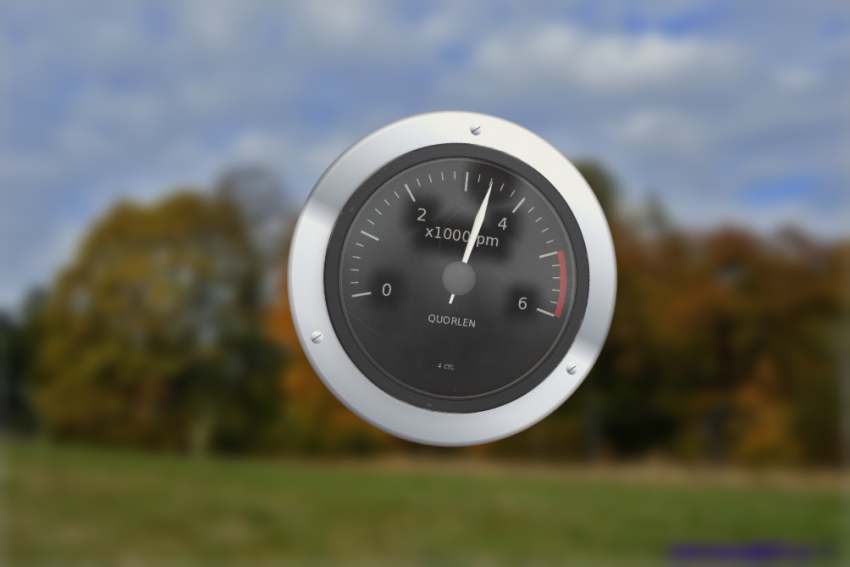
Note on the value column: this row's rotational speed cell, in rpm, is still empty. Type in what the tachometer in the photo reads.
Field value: 3400 rpm
